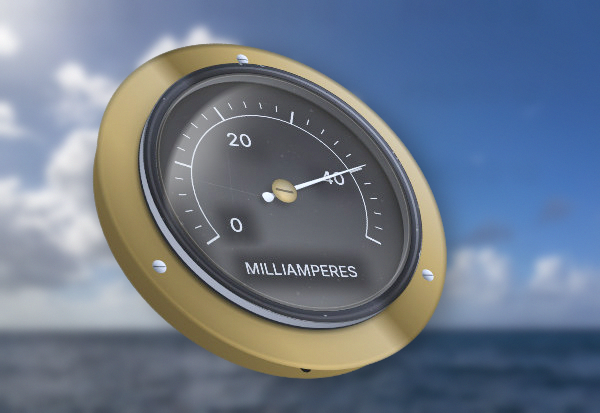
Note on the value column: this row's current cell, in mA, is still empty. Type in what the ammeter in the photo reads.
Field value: 40 mA
